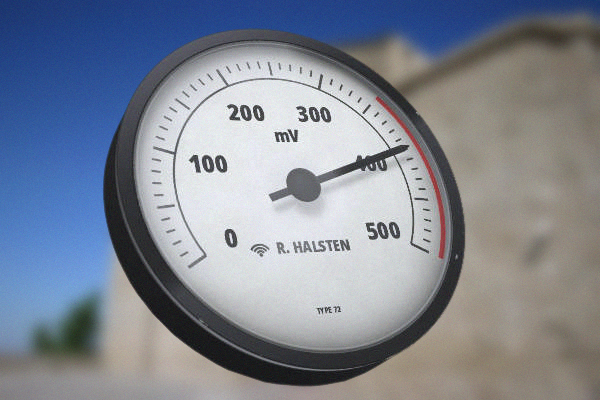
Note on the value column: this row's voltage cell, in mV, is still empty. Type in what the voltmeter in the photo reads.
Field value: 400 mV
